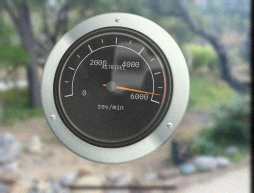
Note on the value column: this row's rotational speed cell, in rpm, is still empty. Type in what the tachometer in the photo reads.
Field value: 5750 rpm
